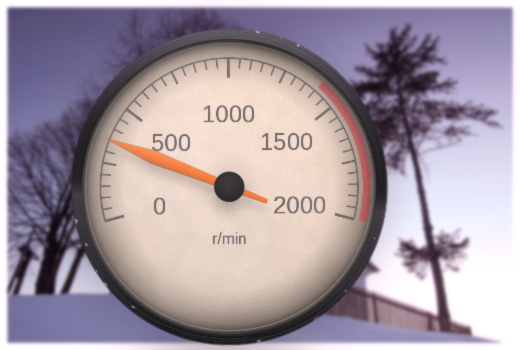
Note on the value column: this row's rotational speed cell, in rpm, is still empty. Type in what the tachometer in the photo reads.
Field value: 350 rpm
